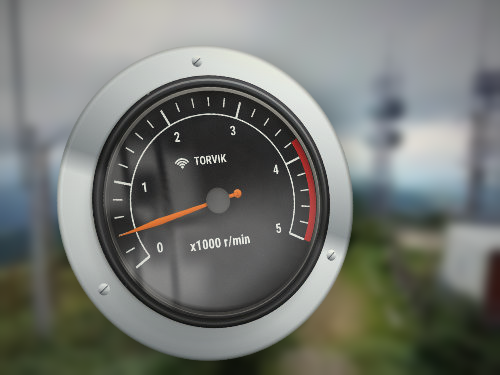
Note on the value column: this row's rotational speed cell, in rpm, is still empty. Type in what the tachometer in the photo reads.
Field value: 400 rpm
